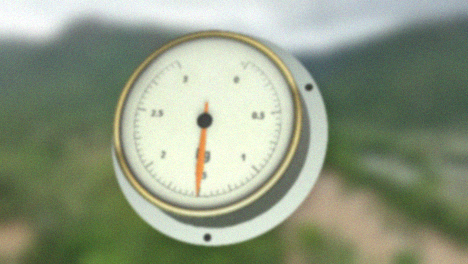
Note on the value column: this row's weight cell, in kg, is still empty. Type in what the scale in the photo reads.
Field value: 1.5 kg
